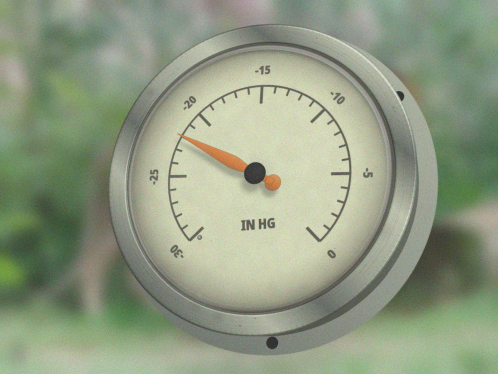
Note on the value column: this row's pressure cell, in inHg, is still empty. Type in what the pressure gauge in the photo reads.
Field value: -22 inHg
